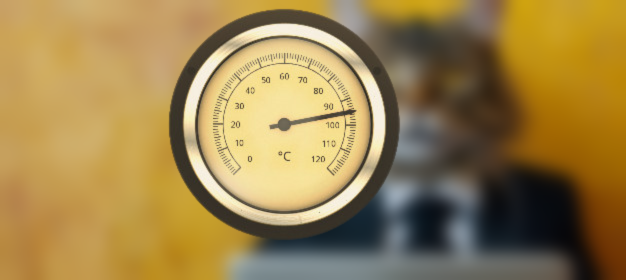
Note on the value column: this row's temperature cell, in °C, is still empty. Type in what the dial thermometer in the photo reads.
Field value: 95 °C
